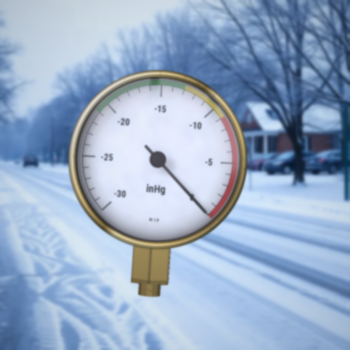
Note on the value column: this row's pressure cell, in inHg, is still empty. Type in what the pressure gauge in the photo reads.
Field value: 0 inHg
